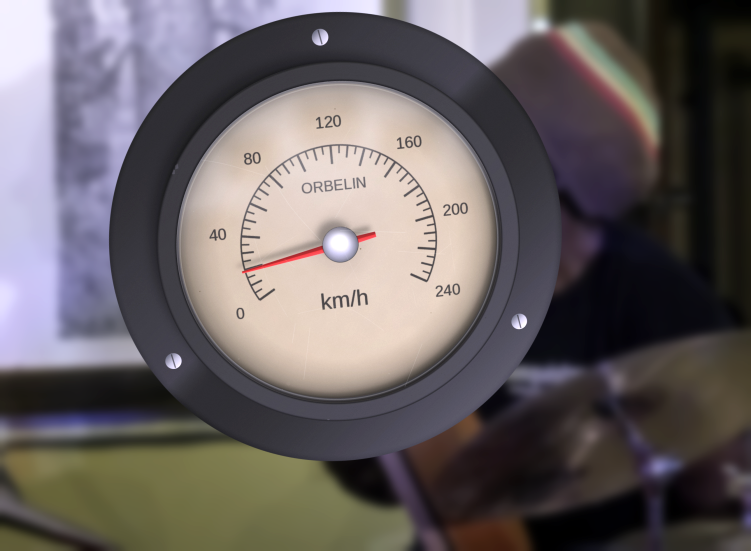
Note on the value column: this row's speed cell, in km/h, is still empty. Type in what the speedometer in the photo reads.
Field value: 20 km/h
